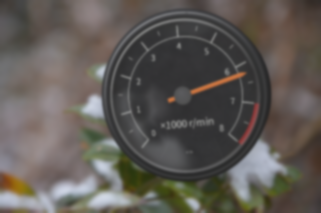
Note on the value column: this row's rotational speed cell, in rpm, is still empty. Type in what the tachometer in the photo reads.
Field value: 6250 rpm
